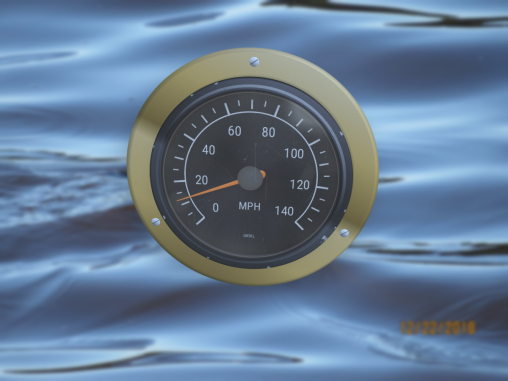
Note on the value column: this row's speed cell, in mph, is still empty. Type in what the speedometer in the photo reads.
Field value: 12.5 mph
